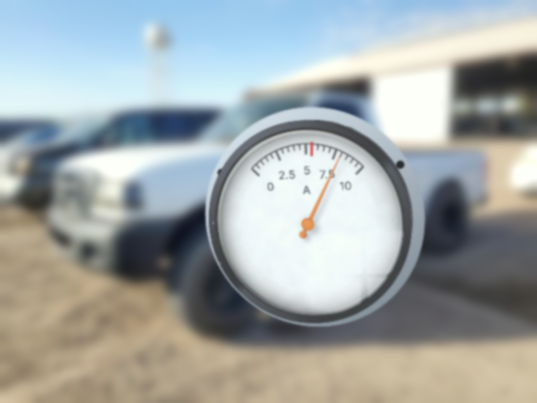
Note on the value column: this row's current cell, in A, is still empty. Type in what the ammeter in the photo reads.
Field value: 8 A
